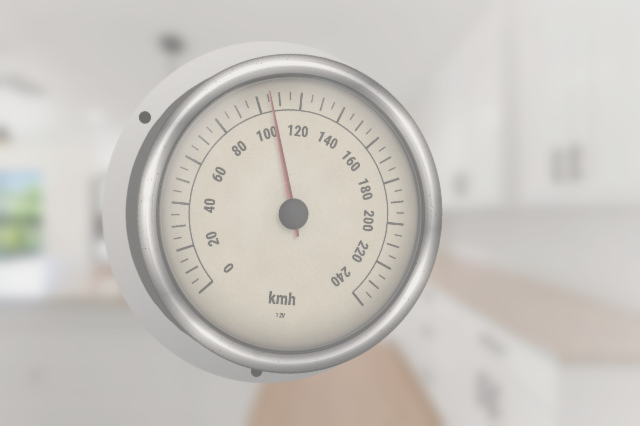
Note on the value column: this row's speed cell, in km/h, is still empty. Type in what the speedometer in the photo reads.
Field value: 105 km/h
